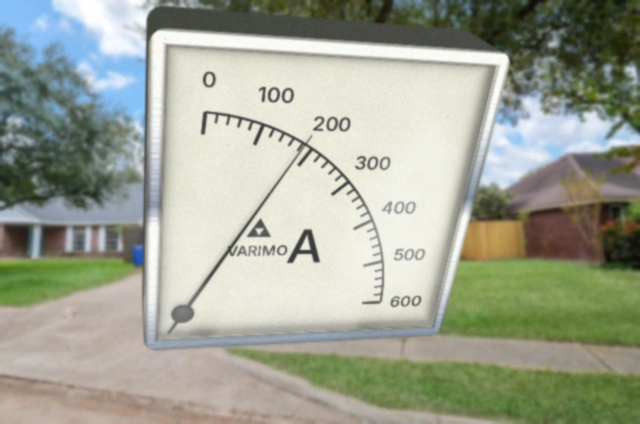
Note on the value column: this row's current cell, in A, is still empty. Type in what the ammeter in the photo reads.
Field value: 180 A
